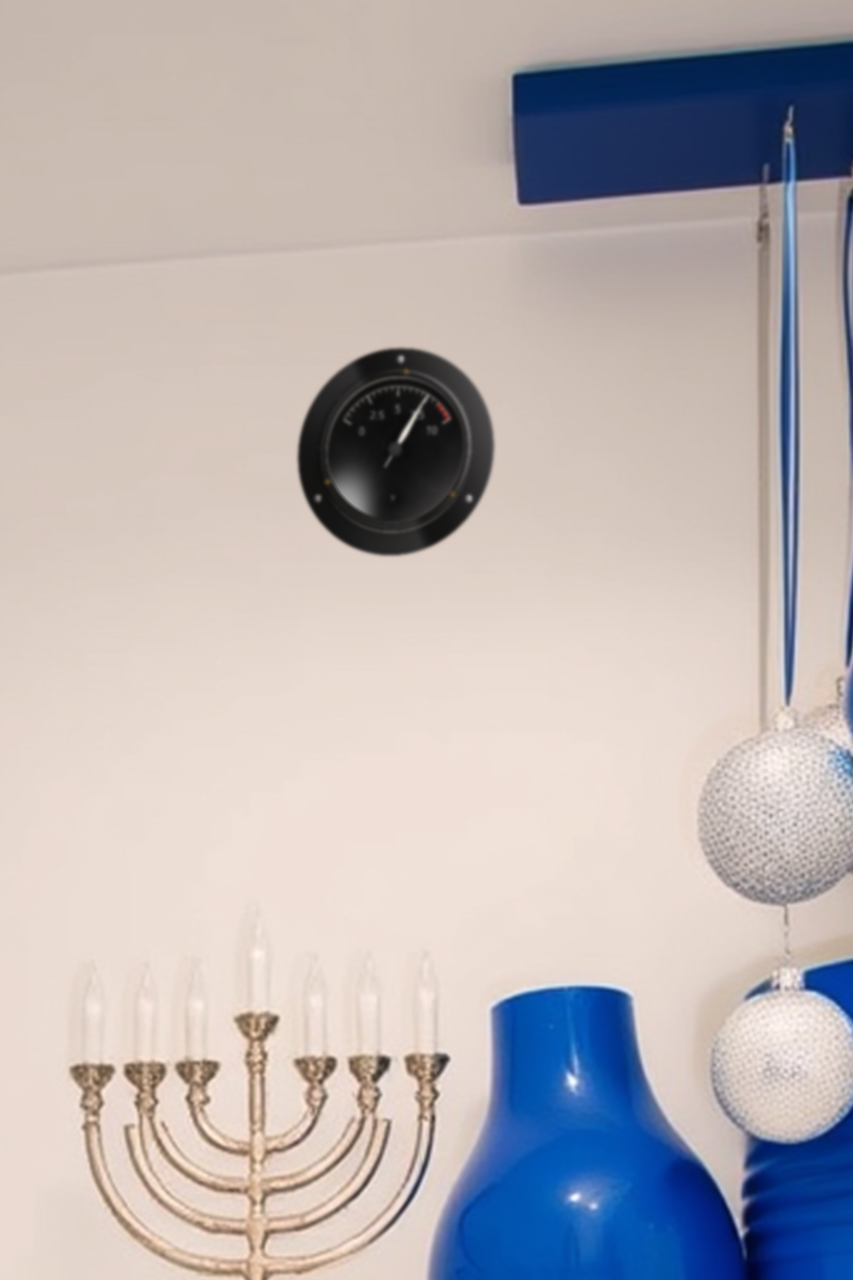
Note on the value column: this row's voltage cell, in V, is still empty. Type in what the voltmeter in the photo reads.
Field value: 7.5 V
